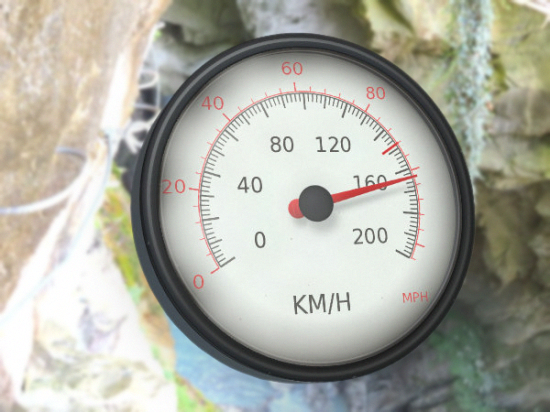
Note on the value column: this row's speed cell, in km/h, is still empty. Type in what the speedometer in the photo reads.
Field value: 164 km/h
